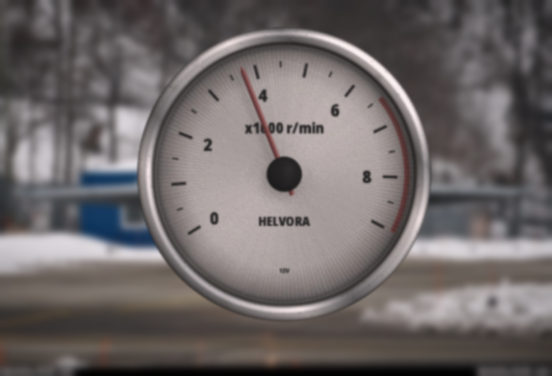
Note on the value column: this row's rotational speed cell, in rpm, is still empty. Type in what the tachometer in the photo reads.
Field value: 3750 rpm
